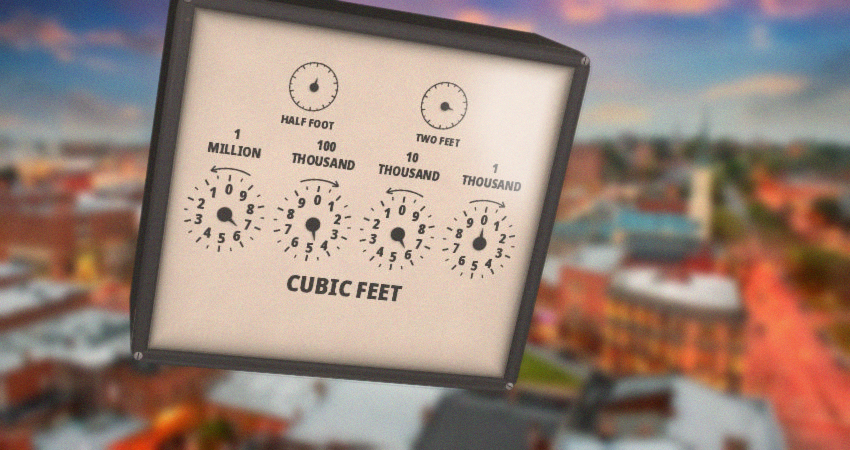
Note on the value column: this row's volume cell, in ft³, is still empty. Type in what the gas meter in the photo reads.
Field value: 646000 ft³
